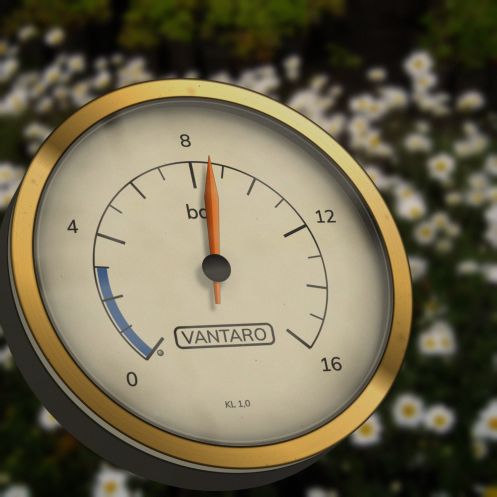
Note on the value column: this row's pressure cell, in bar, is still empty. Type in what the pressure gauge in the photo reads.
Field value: 8.5 bar
